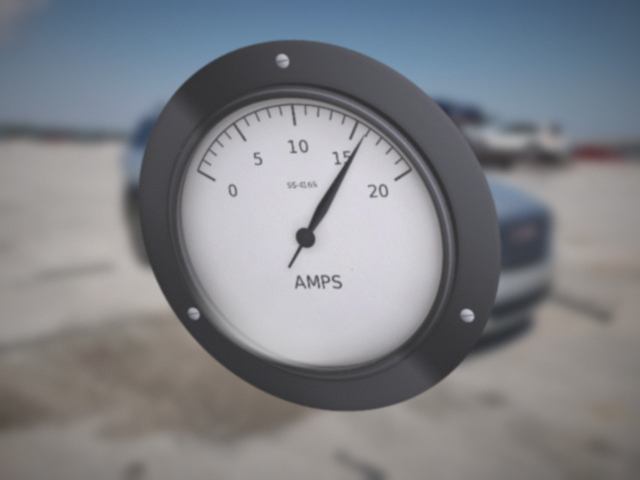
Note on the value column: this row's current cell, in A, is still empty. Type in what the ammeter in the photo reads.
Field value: 16 A
